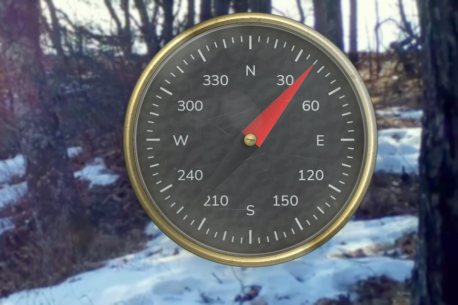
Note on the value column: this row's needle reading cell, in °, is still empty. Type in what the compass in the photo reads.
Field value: 40 °
